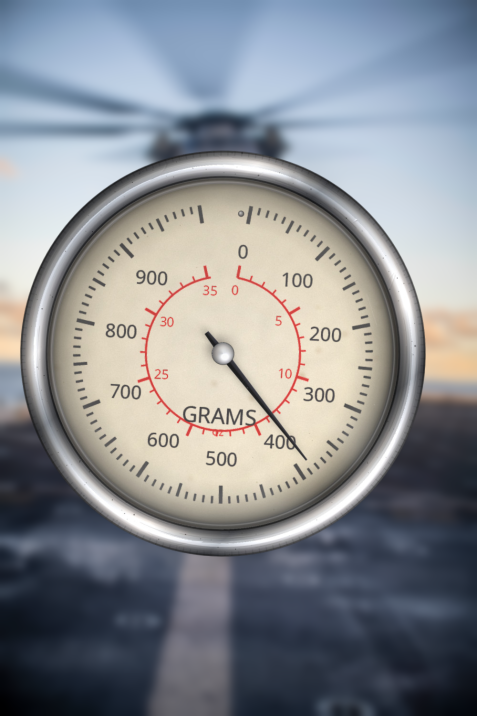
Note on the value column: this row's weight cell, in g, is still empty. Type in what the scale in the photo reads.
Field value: 385 g
